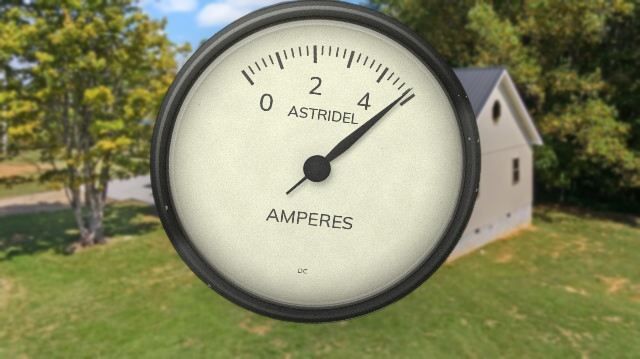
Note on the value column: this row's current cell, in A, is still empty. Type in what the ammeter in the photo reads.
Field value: 4.8 A
